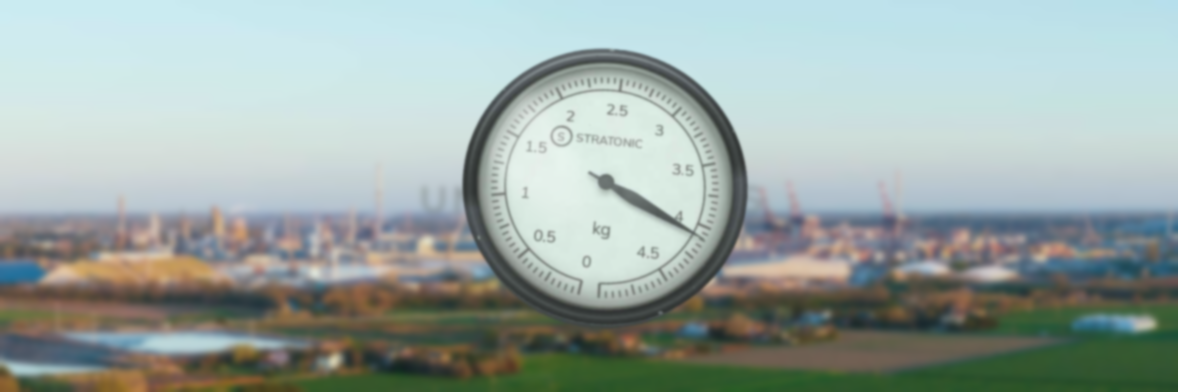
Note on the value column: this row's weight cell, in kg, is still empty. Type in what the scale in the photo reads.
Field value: 4.1 kg
